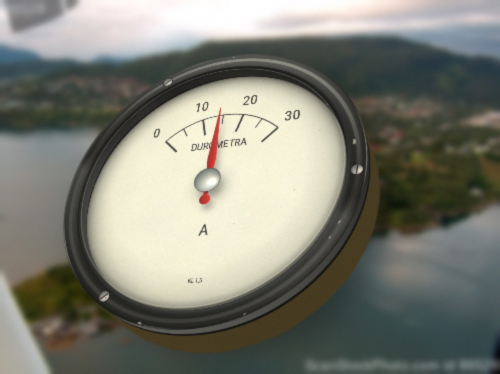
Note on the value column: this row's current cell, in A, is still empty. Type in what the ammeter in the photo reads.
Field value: 15 A
